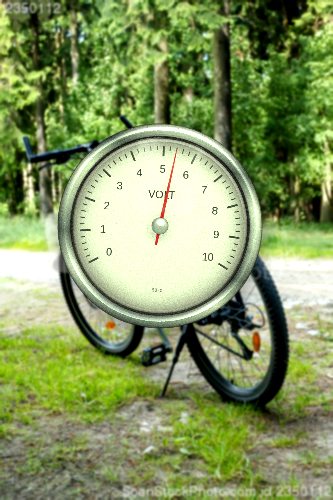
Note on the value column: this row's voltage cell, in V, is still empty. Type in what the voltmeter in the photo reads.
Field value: 5.4 V
